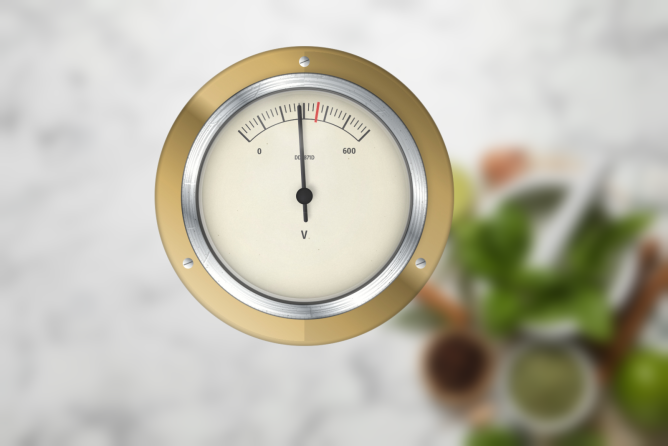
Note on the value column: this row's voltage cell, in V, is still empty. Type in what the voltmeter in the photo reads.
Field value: 280 V
